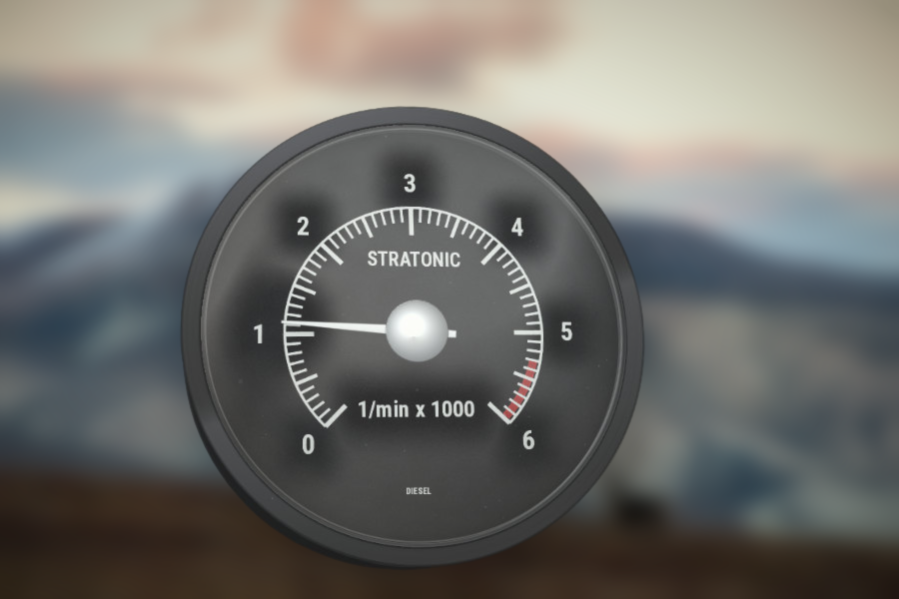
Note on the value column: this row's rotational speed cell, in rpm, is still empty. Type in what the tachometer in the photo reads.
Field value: 1100 rpm
